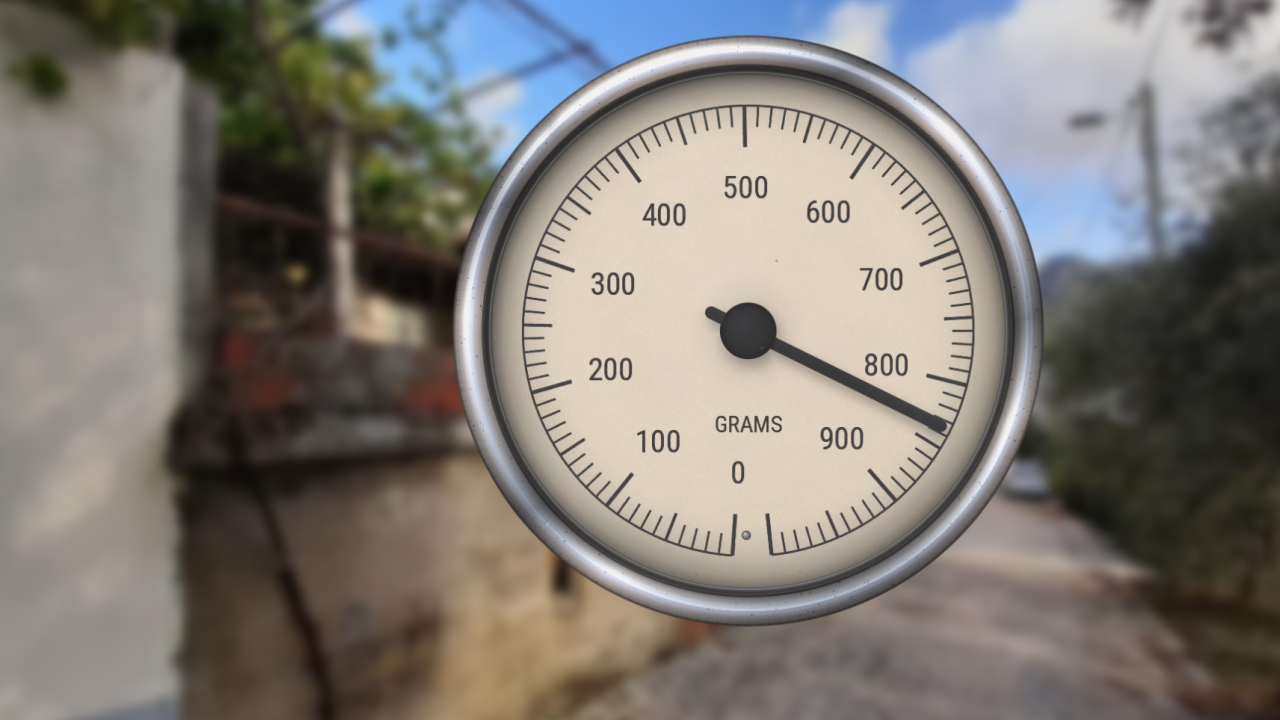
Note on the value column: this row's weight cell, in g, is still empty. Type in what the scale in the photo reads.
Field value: 835 g
